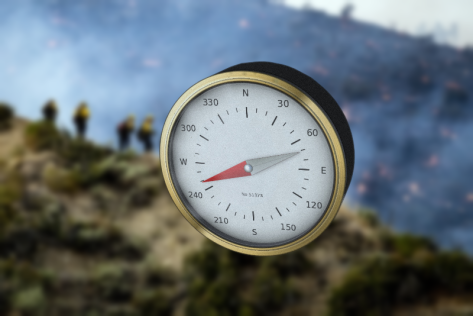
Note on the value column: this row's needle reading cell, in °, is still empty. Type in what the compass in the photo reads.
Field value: 250 °
